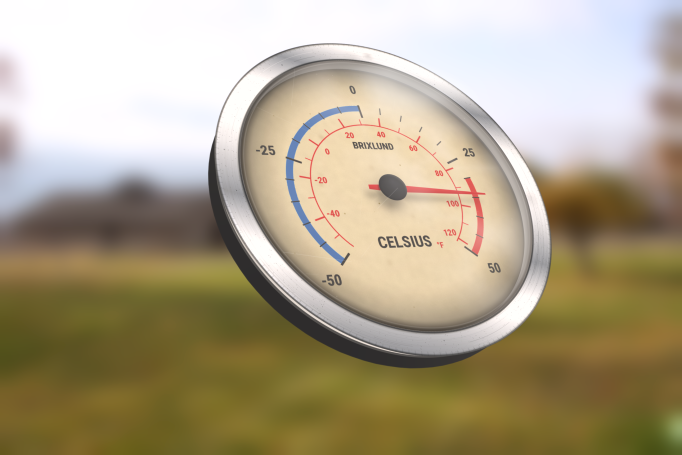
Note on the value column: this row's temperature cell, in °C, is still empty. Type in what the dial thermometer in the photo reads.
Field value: 35 °C
